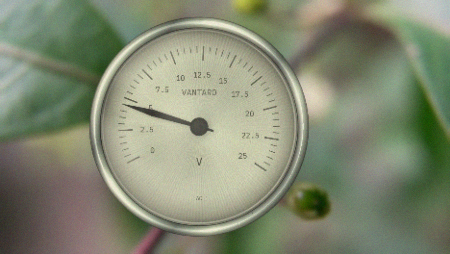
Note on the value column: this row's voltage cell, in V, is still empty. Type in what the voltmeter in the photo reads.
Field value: 4.5 V
